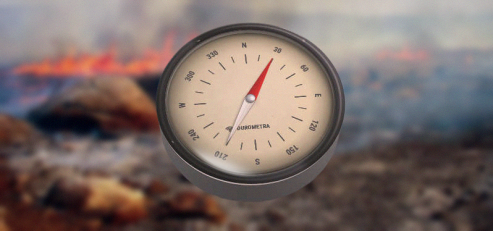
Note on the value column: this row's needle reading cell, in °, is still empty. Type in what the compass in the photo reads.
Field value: 30 °
